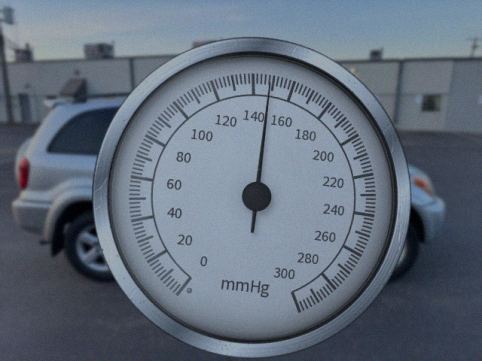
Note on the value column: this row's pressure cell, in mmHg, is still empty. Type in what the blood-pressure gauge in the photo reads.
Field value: 148 mmHg
